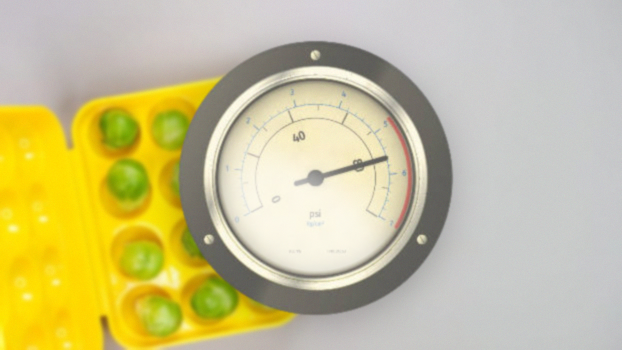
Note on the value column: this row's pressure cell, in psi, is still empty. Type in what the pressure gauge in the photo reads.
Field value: 80 psi
